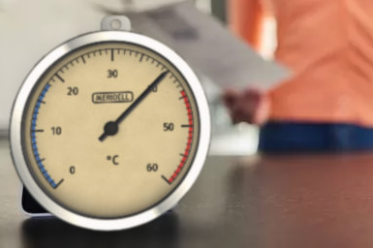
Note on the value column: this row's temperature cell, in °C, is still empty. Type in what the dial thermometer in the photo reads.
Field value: 40 °C
